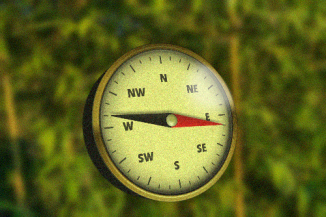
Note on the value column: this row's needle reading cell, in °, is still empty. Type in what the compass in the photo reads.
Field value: 100 °
